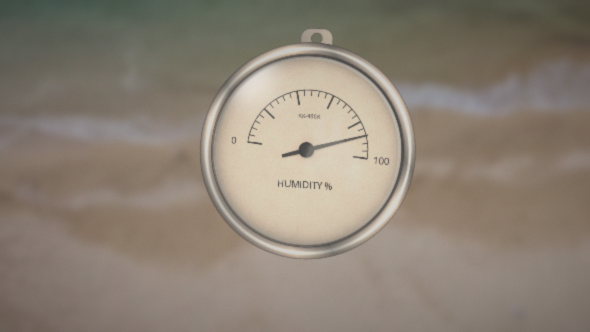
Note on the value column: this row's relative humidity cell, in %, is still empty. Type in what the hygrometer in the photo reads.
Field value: 88 %
